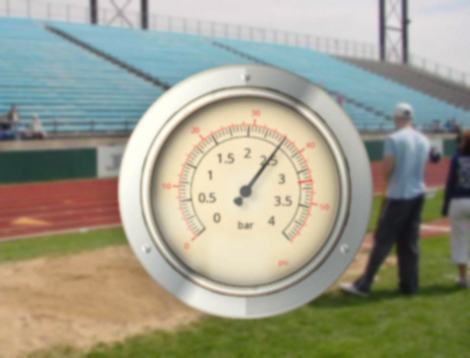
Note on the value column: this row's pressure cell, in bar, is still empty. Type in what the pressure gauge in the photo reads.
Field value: 2.5 bar
